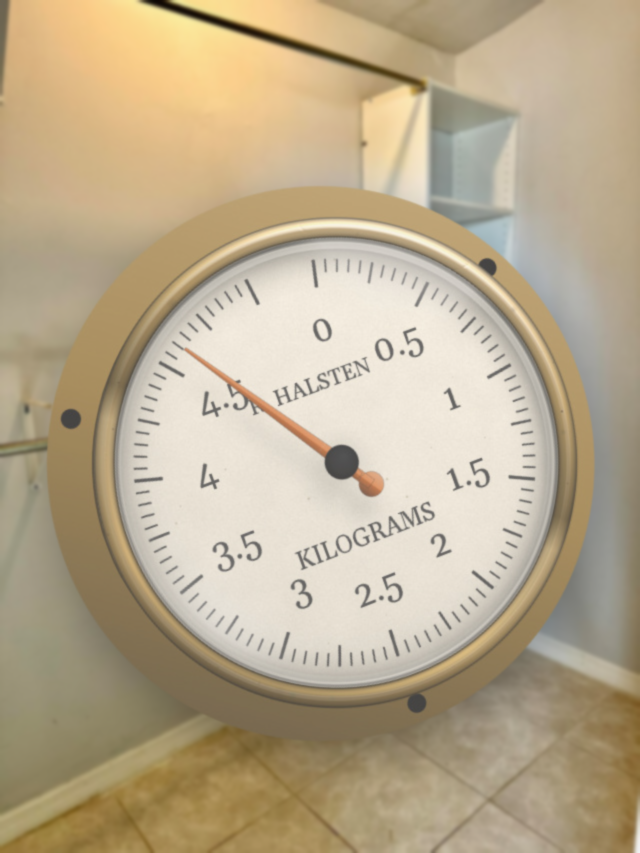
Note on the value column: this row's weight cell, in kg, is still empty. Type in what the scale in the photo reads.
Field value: 4.6 kg
